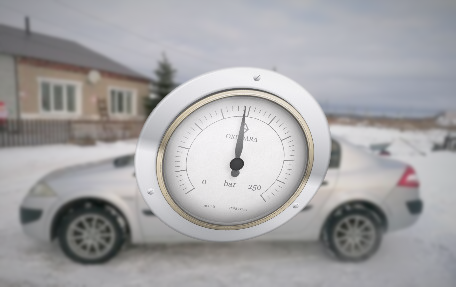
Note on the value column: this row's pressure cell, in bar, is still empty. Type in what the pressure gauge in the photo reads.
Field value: 120 bar
